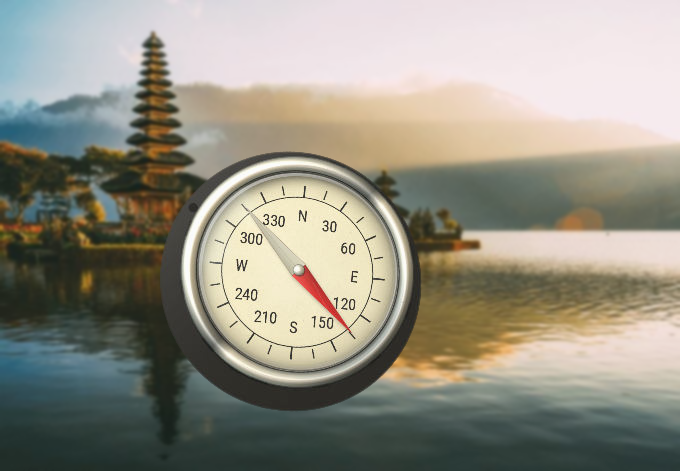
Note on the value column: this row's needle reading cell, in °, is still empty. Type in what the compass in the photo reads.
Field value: 135 °
